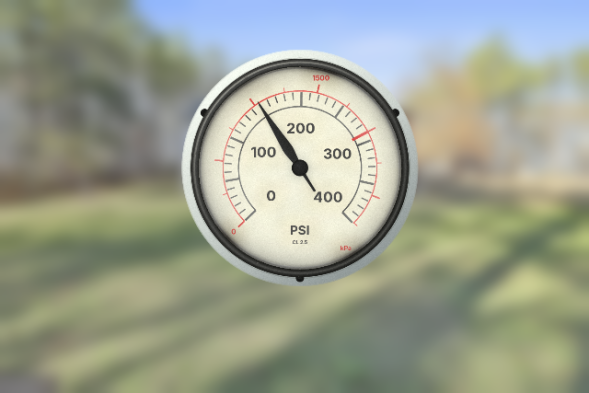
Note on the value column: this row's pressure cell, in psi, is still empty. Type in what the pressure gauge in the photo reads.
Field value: 150 psi
